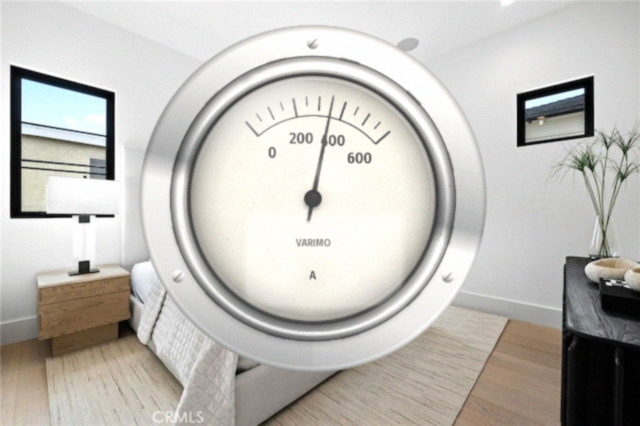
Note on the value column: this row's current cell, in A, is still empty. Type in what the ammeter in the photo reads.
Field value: 350 A
